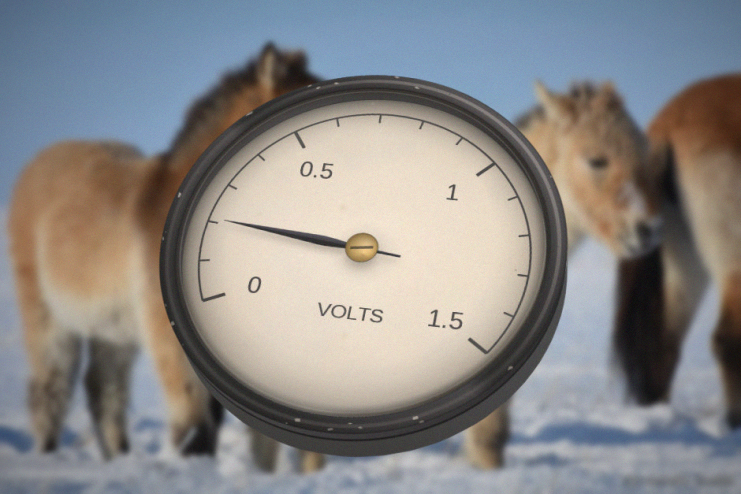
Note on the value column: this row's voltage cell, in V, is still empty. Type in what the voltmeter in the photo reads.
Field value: 0.2 V
